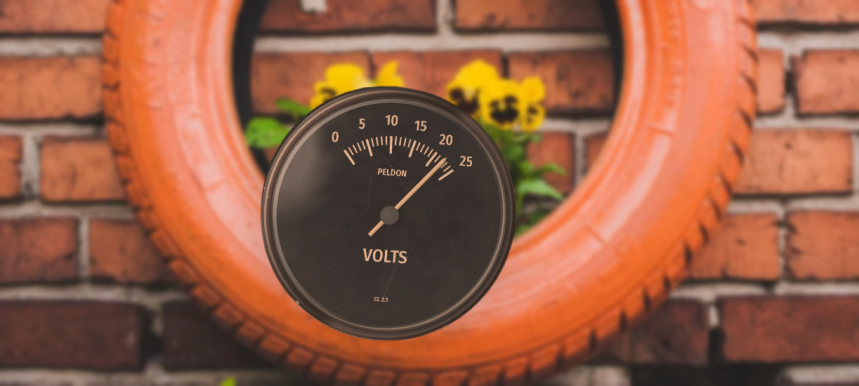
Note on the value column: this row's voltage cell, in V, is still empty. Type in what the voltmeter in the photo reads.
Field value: 22 V
